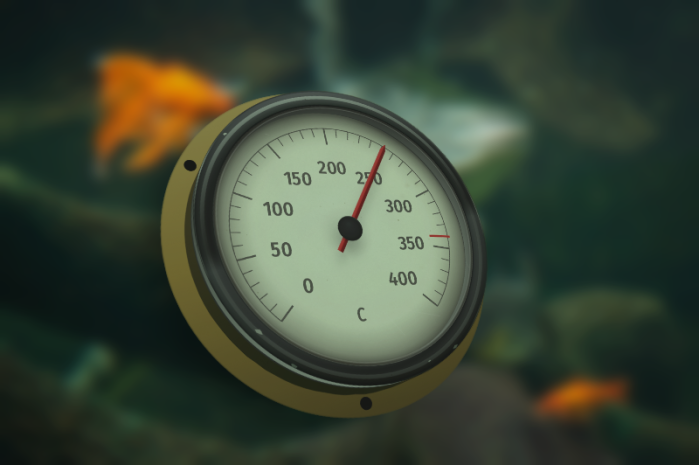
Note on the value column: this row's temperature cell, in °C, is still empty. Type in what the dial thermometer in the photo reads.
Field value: 250 °C
